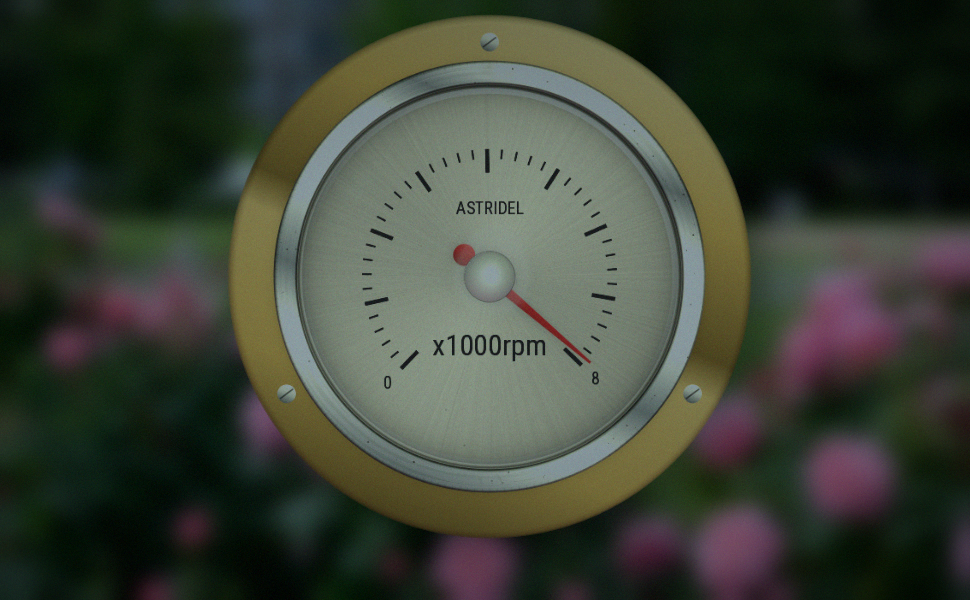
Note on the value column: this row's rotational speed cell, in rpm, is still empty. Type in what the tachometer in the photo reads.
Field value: 7900 rpm
